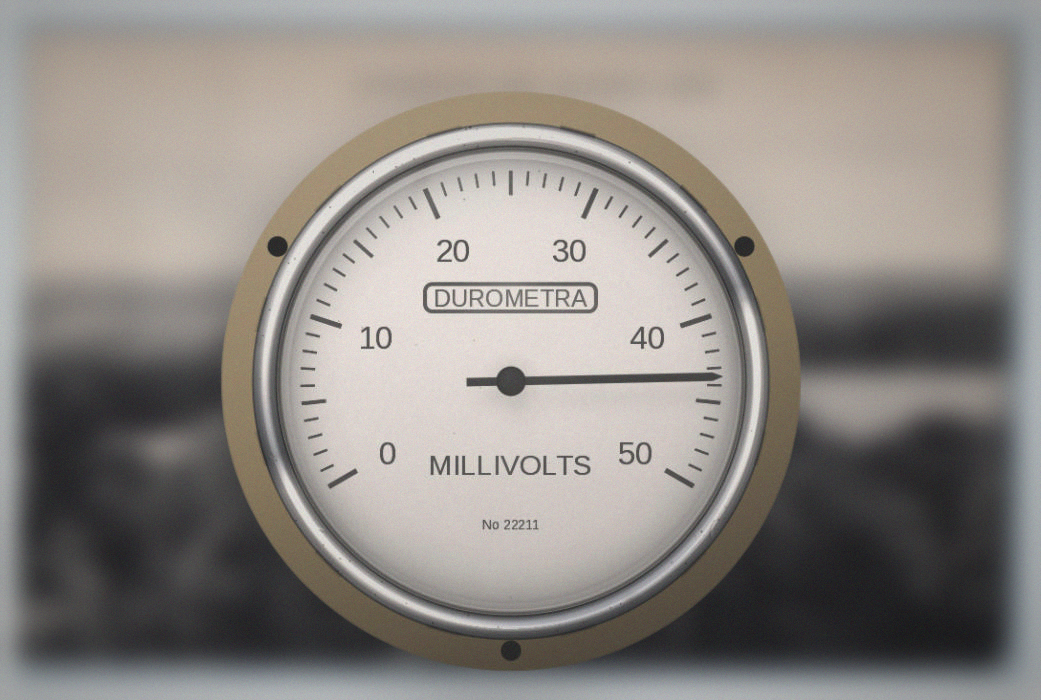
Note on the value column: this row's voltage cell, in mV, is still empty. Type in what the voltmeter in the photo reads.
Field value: 43.5 mV
